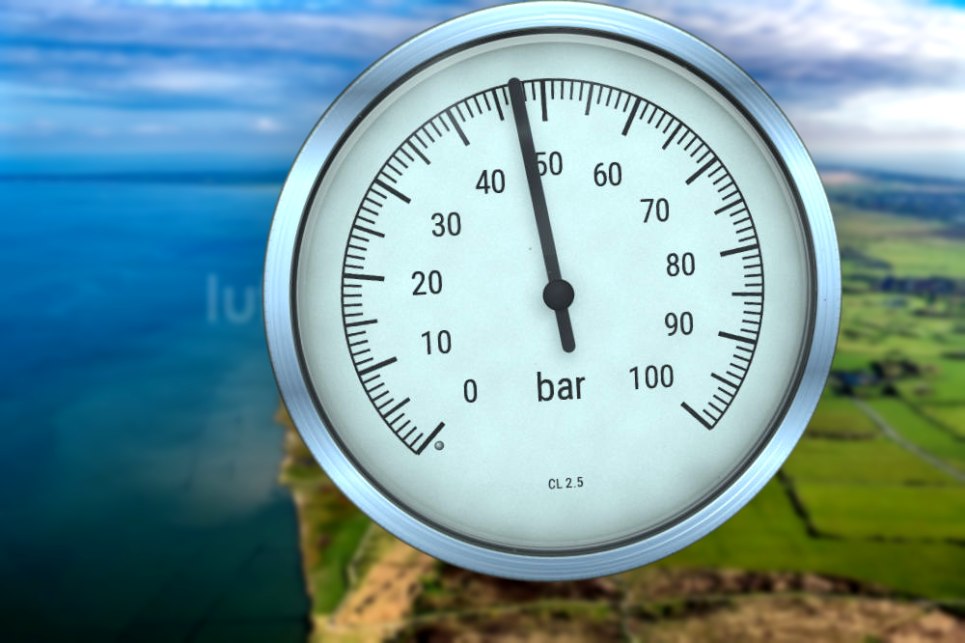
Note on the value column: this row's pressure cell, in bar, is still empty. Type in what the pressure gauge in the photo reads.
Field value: 47 bar
